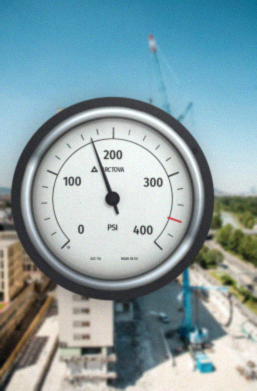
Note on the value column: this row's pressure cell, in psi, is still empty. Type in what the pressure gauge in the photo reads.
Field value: 170 psi
